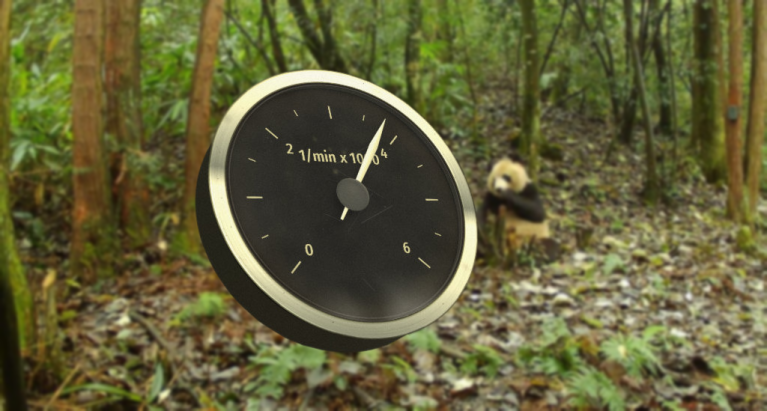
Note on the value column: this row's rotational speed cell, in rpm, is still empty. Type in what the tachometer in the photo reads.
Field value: 3750 rpm
